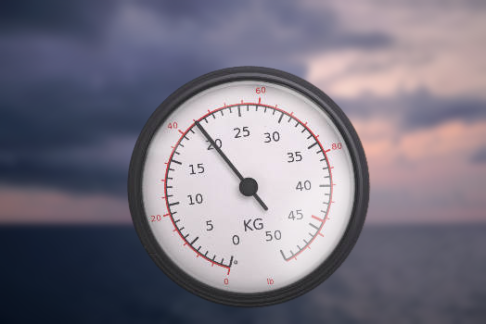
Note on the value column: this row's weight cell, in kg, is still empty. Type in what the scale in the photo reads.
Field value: 20 kg
